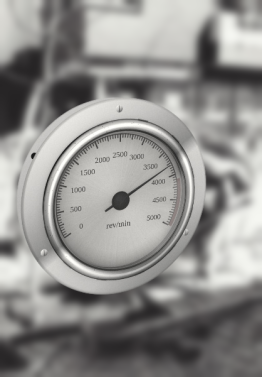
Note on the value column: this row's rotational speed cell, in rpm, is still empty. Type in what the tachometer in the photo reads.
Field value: 3750 rpm
